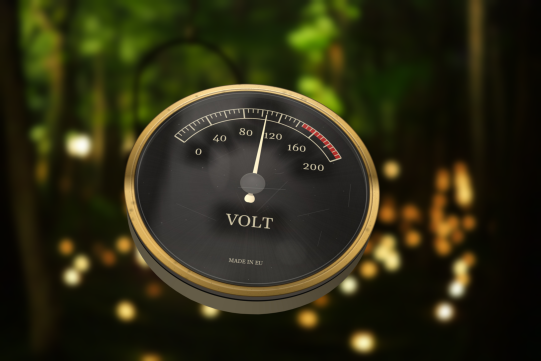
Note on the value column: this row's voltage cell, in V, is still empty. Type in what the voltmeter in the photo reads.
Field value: 105 V
